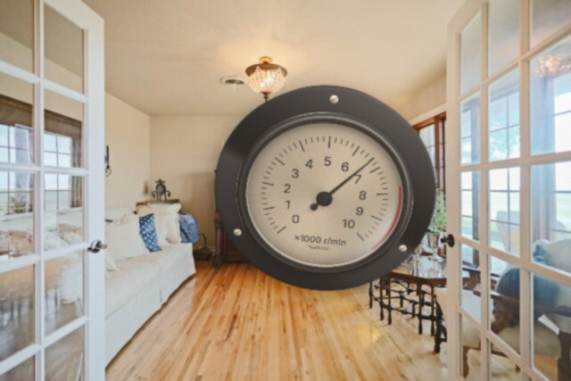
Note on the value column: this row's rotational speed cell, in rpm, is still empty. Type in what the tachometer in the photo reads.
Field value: 6600 rpm
